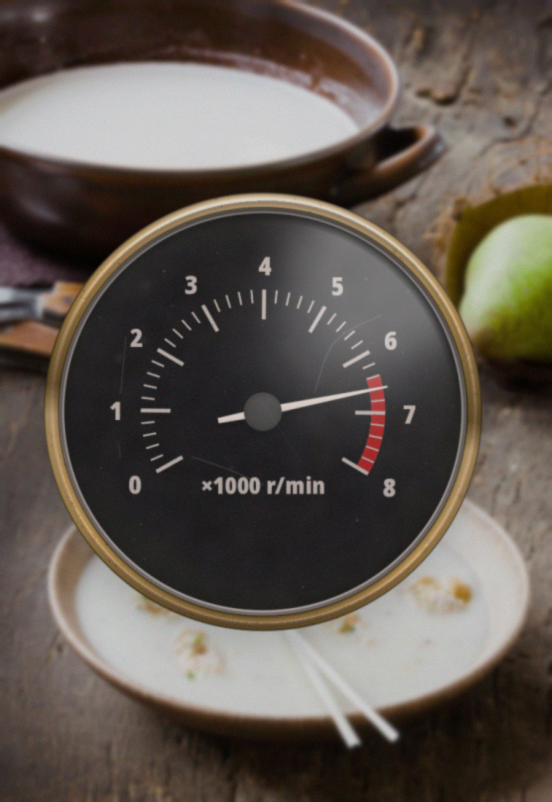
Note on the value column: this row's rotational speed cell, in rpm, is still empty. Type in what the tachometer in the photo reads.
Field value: 6600 rpm
